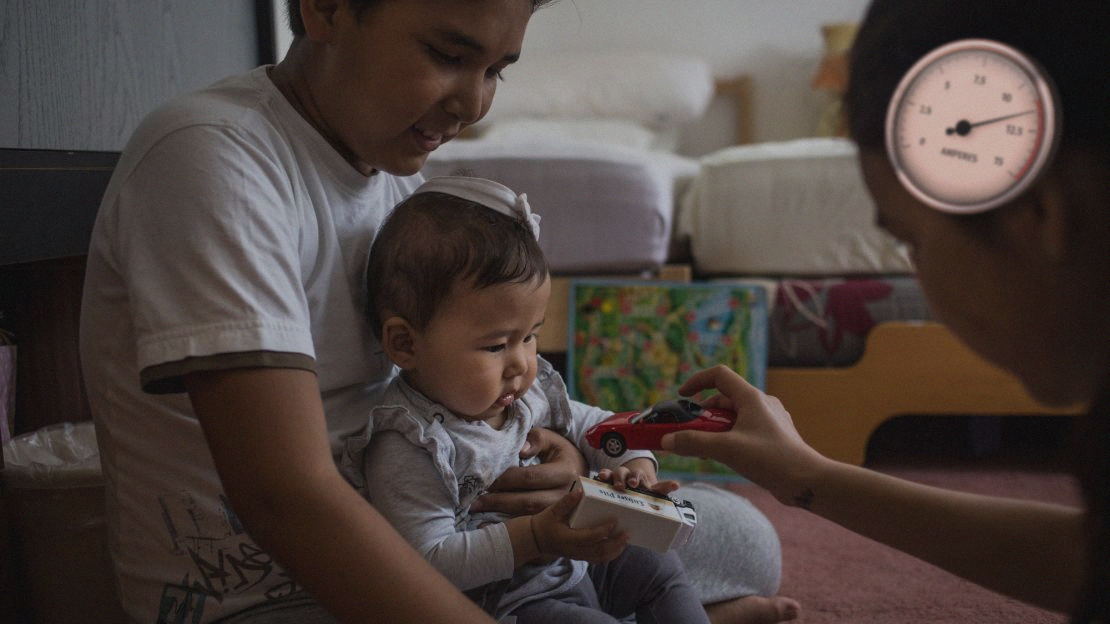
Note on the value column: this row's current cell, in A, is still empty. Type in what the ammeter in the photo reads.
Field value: 11.5 A
